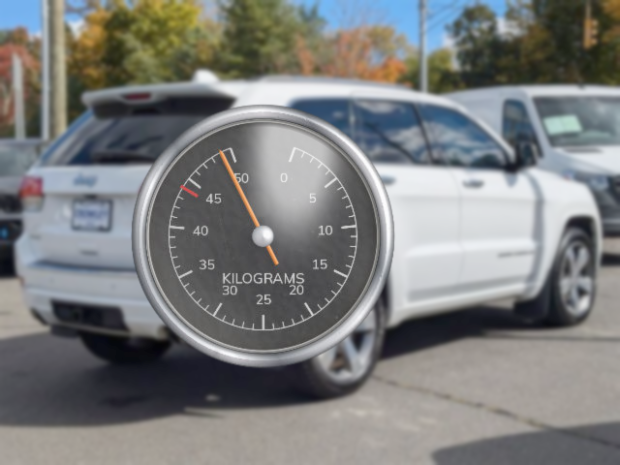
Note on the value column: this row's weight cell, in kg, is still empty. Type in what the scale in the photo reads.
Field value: 49 kg
